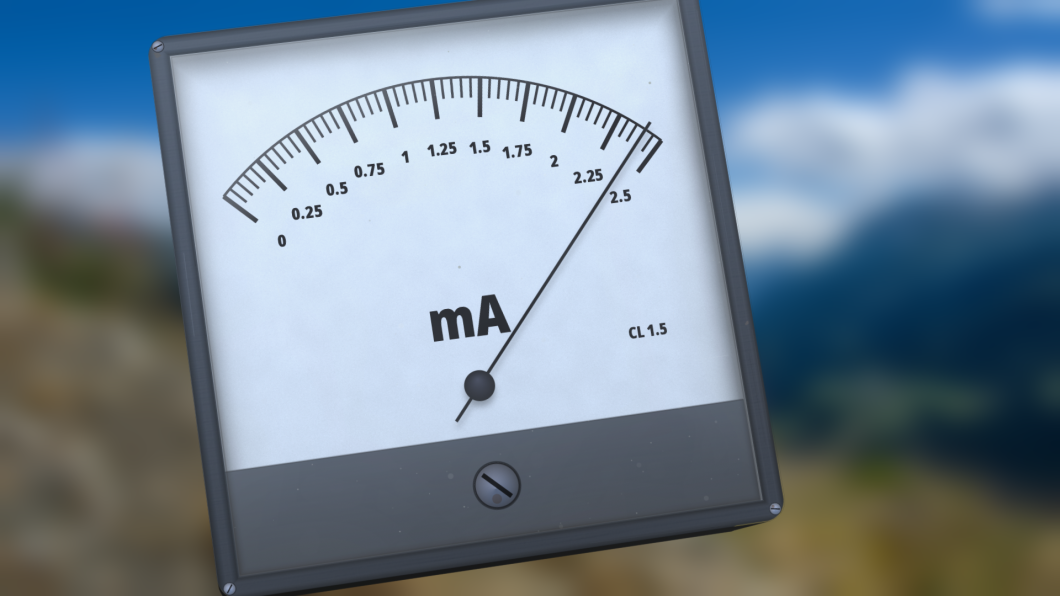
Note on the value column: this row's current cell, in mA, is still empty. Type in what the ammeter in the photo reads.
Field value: 2.4 mA
